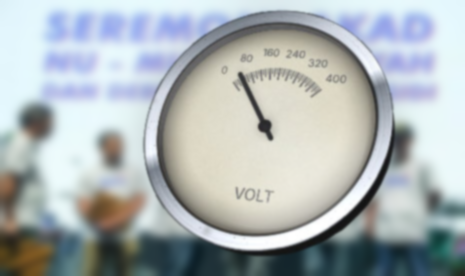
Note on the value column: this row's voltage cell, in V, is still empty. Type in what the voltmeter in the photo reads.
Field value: 40 V
